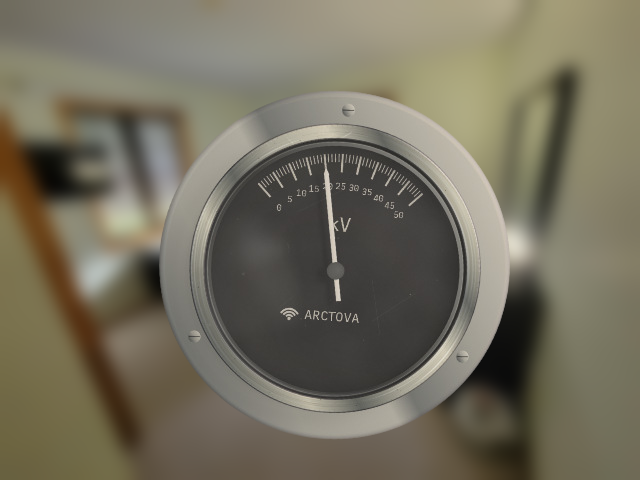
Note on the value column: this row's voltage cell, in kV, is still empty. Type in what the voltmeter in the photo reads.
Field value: 20 kV
